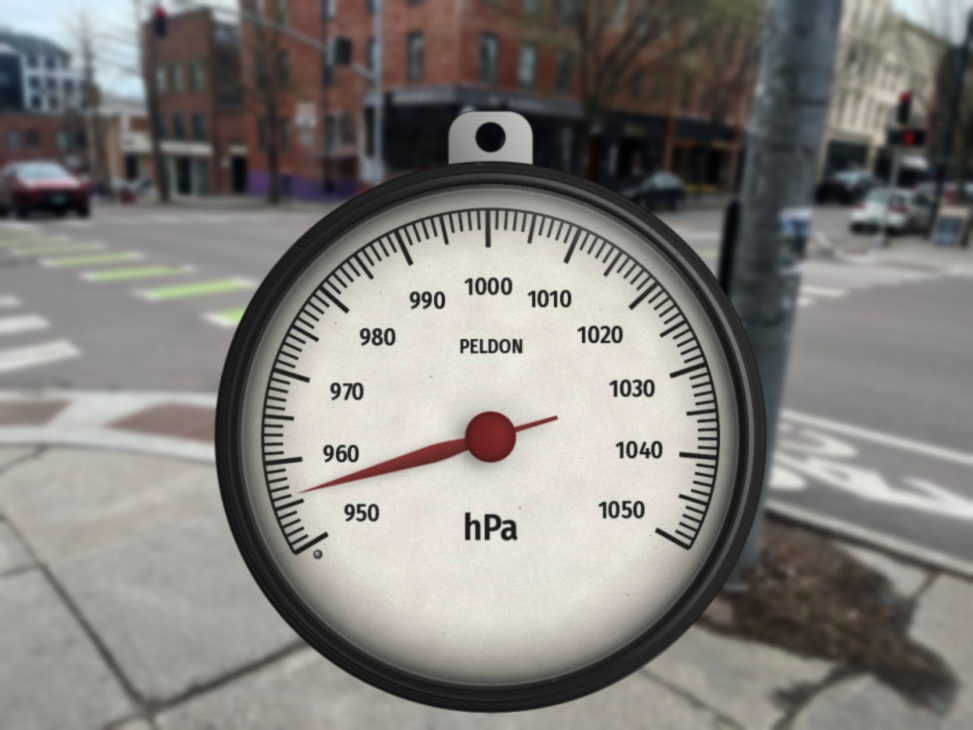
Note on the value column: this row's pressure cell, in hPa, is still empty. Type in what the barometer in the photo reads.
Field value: 956 hPa
